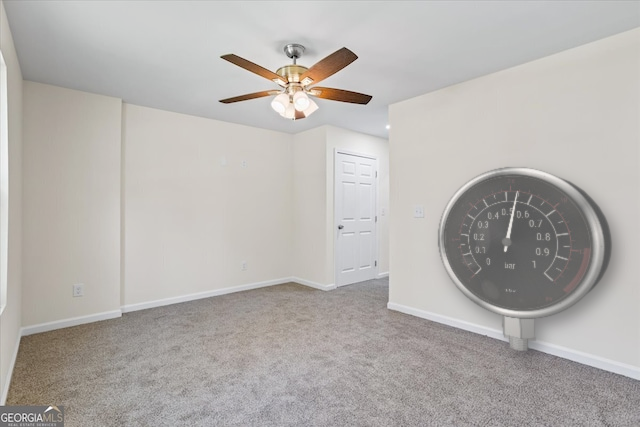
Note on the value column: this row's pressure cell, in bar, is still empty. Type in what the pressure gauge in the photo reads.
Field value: 0.55 bar
